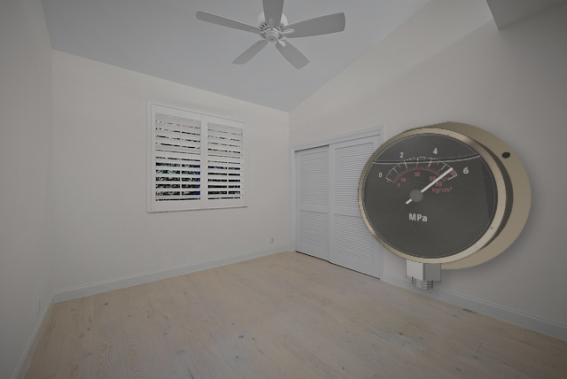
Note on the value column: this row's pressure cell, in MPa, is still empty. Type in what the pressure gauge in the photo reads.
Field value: 5.5 MPa
